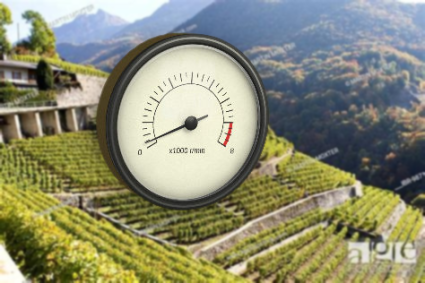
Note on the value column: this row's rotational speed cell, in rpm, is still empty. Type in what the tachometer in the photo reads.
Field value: 250 rpm
